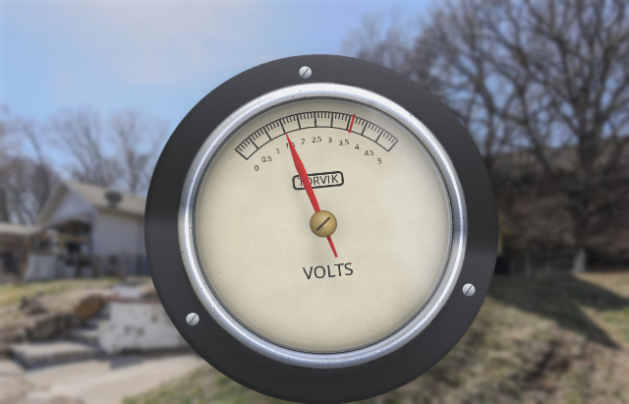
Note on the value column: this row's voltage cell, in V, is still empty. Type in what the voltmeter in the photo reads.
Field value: 1.5 V
